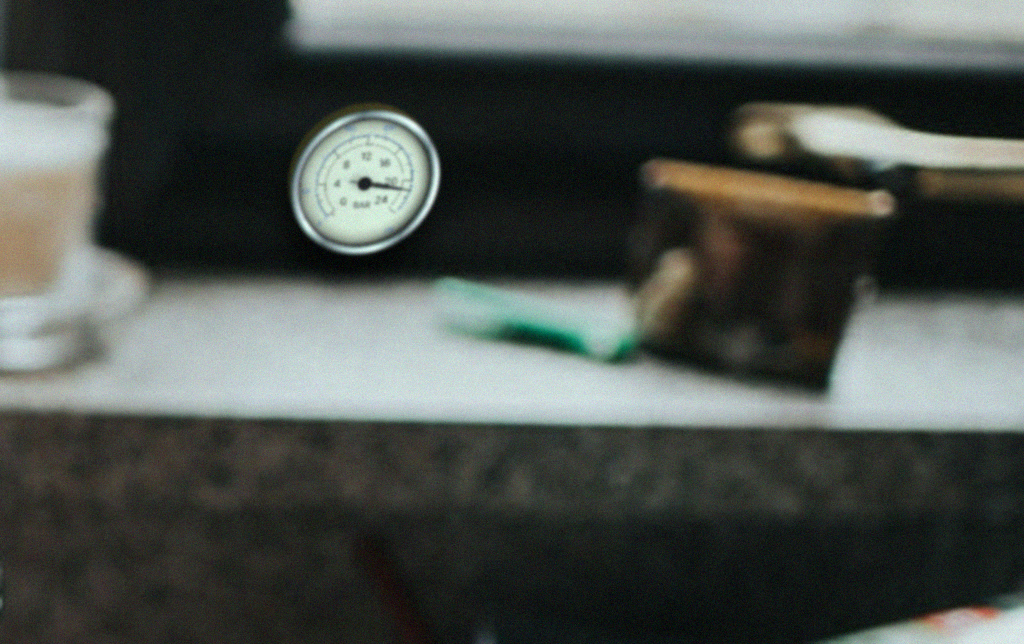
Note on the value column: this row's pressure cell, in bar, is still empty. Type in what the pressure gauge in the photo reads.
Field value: 21 bar
